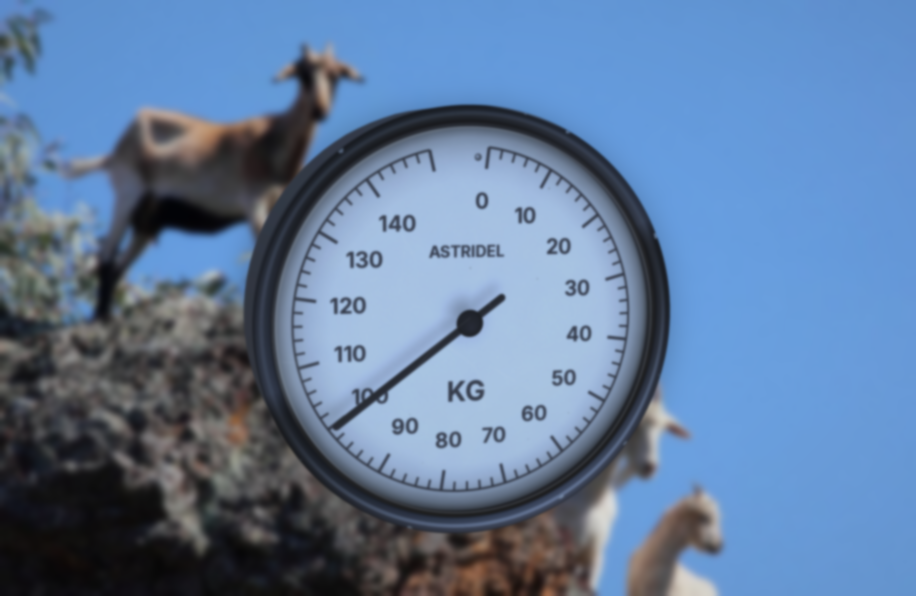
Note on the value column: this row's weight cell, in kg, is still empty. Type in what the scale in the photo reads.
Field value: 100 kg
